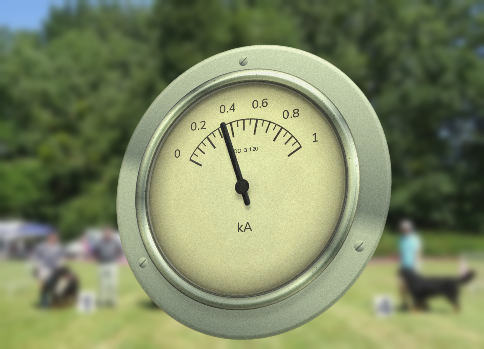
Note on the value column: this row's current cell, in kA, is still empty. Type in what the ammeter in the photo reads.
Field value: 0.35 kA
